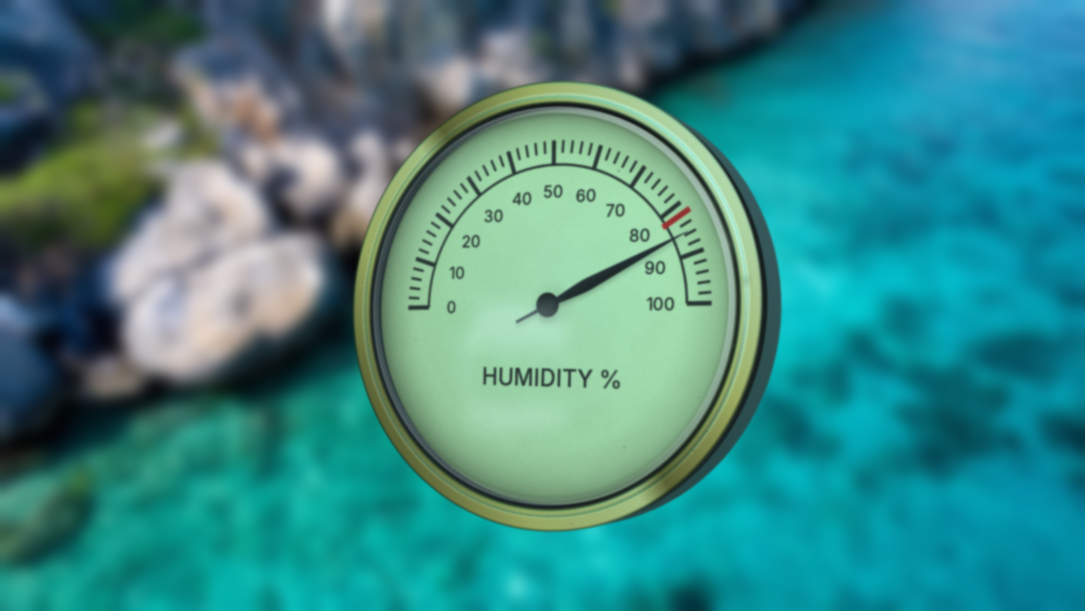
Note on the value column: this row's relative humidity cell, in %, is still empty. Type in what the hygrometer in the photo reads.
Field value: 86 %
